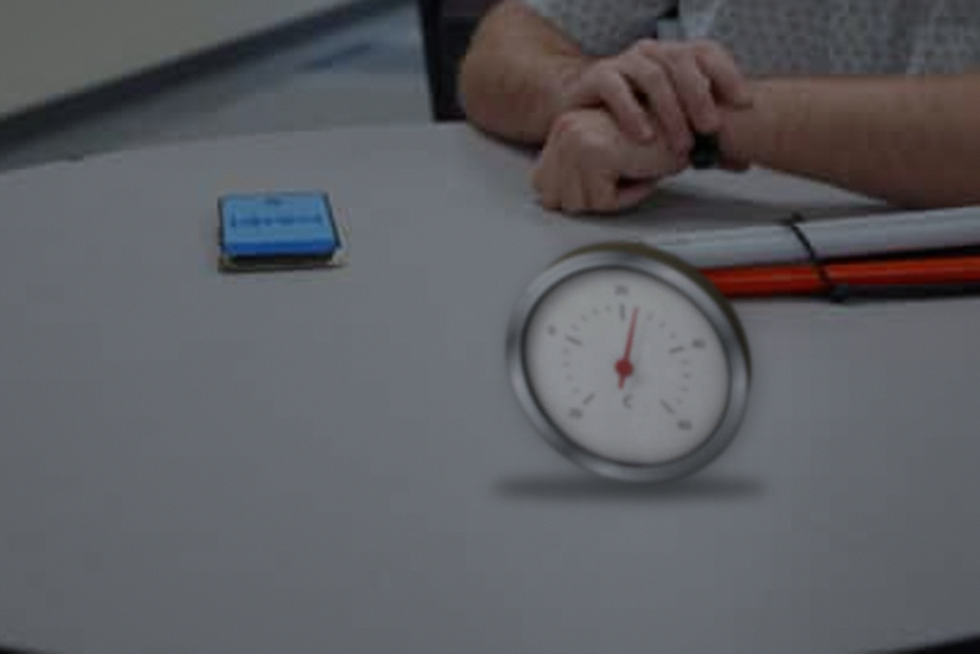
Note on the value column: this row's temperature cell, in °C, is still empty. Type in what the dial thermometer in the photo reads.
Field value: 24 °C
